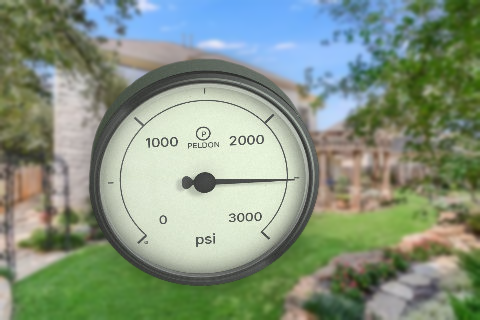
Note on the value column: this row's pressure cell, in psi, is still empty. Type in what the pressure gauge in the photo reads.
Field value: 2500 psi
